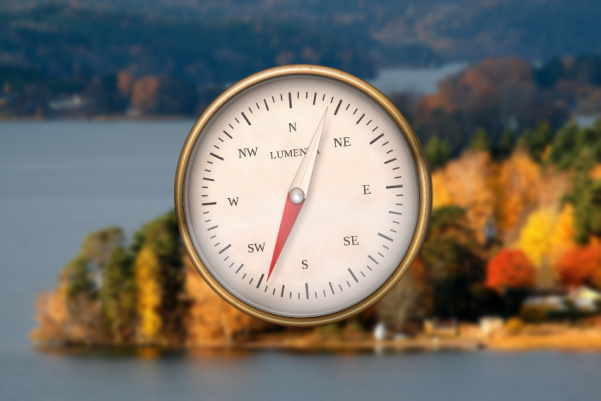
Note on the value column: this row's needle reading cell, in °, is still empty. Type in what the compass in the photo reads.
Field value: 205 °
